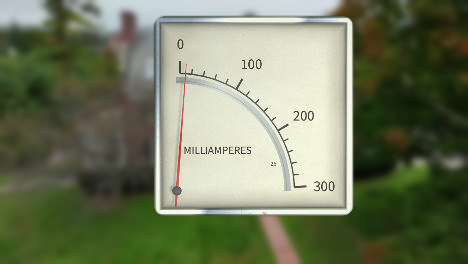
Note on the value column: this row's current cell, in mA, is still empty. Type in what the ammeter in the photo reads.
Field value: 10 mA
